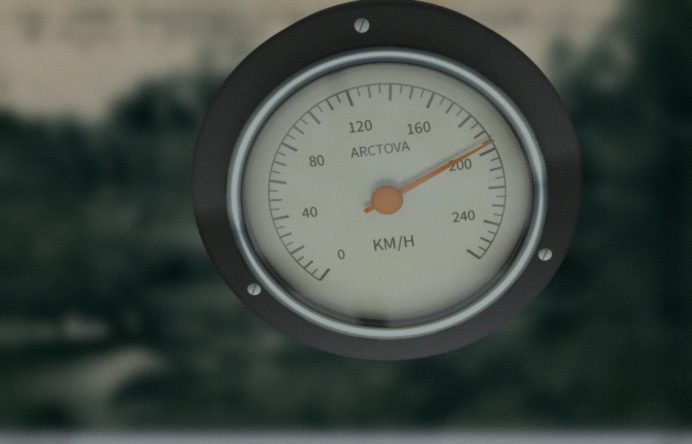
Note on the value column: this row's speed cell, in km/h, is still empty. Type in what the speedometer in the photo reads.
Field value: 195 km/h
